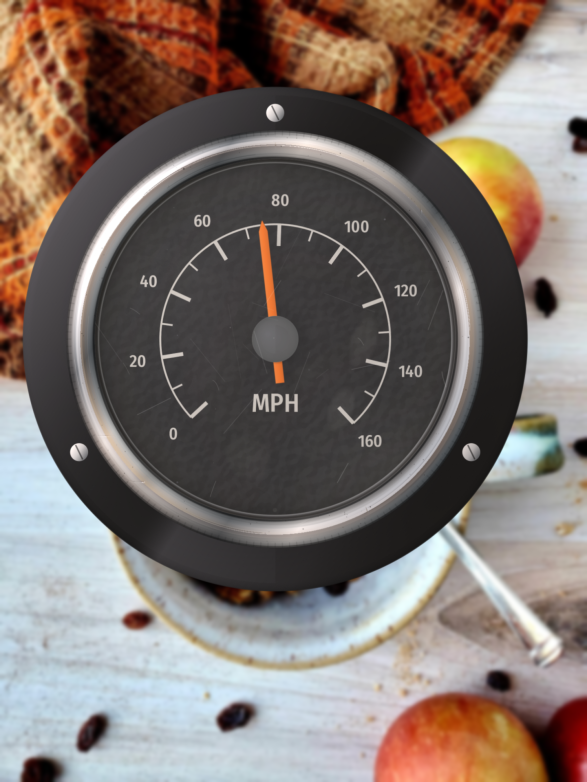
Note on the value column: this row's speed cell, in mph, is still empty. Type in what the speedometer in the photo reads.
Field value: 75 mph
